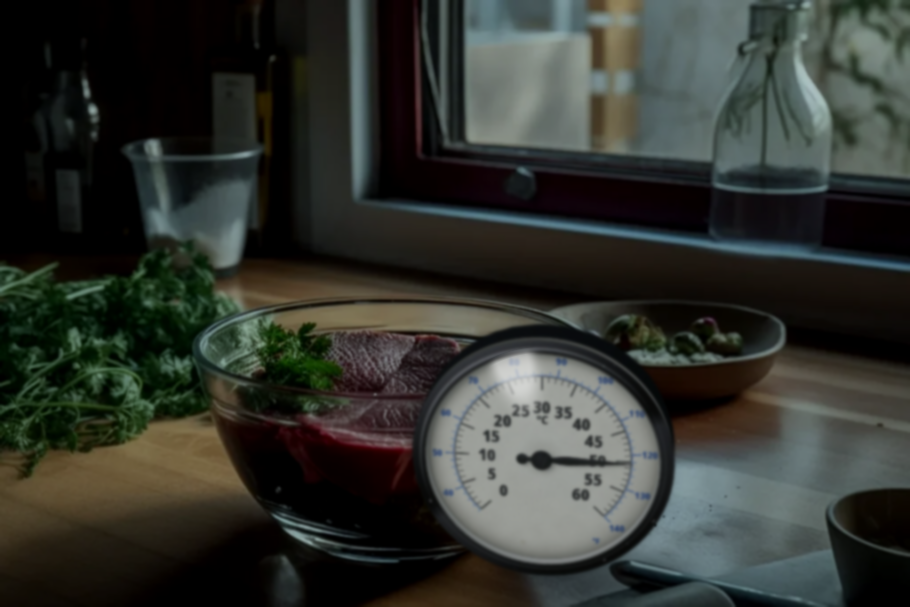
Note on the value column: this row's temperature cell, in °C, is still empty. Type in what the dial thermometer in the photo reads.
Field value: 50 °C
